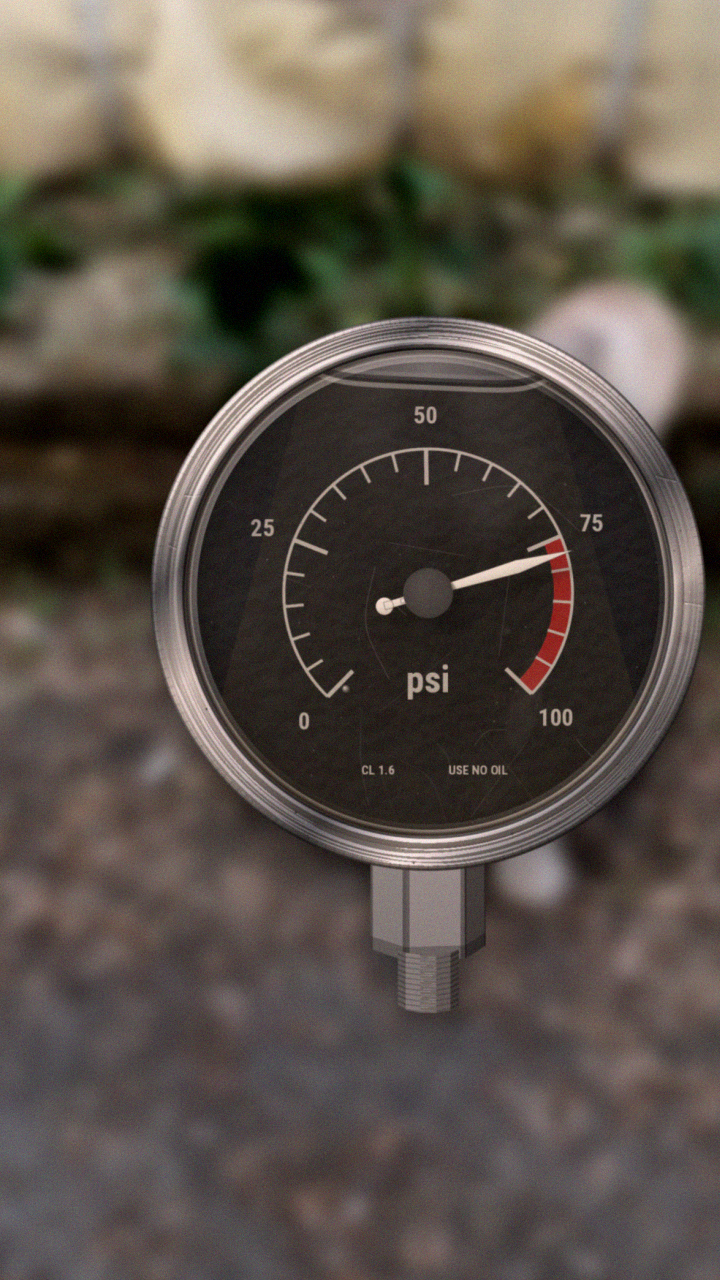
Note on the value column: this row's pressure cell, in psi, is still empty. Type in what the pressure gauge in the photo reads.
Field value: 77.5 psi
